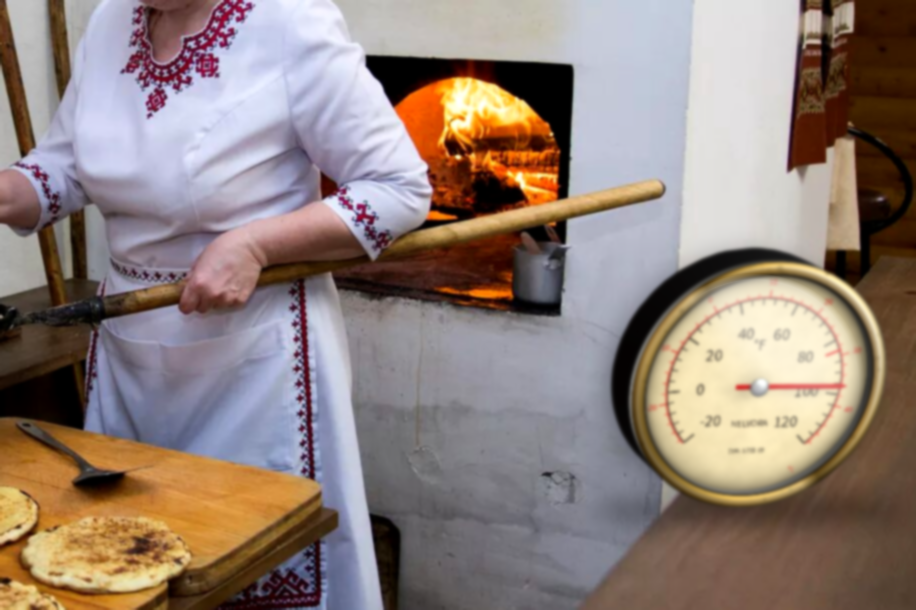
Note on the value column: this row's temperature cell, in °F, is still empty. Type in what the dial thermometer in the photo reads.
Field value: 96 °F
